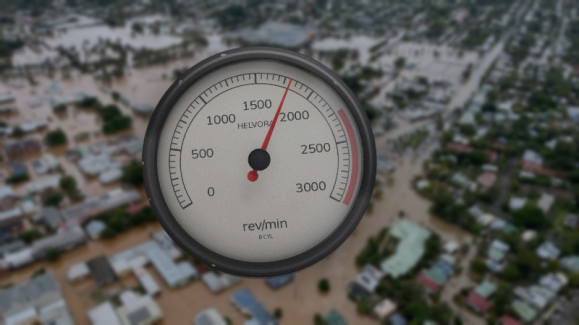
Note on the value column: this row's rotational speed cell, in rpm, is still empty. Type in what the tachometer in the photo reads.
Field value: 1800 rpm
